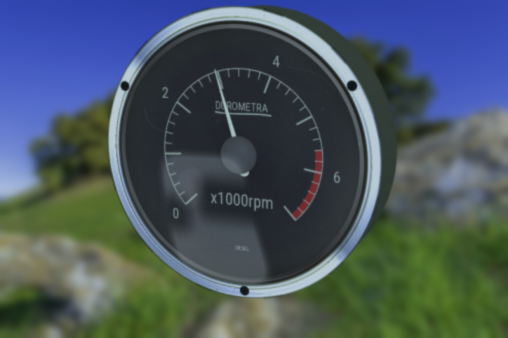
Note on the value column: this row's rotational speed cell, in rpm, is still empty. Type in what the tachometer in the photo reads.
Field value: 3000 rpm
